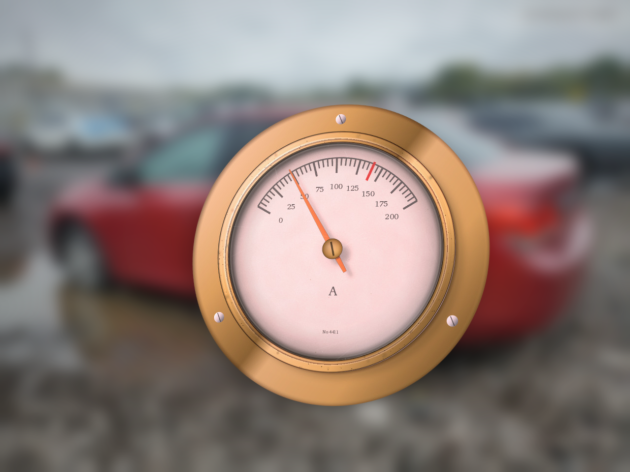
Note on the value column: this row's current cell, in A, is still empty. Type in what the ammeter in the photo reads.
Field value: 50 A
